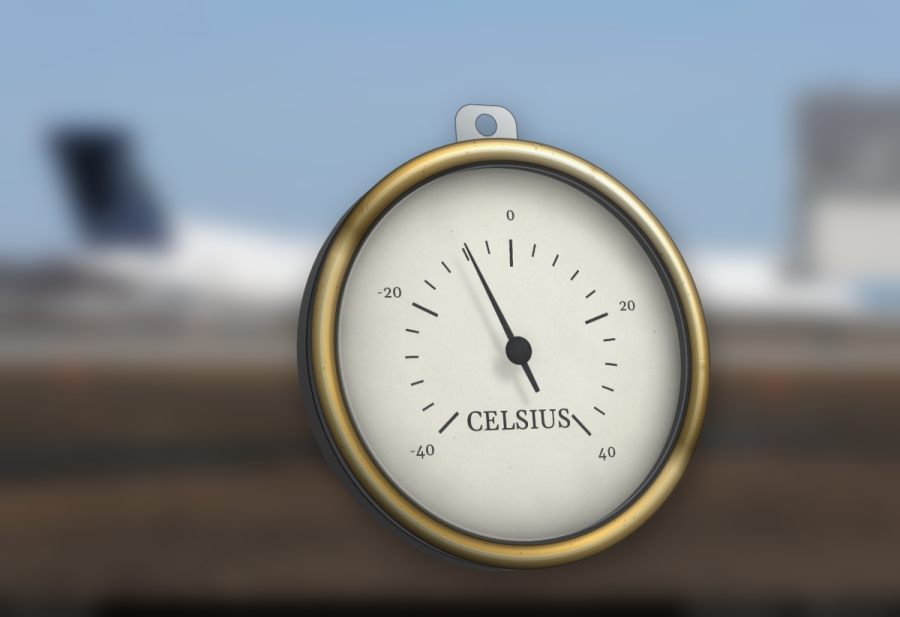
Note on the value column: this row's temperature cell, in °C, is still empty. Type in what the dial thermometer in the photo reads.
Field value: -8 °C
